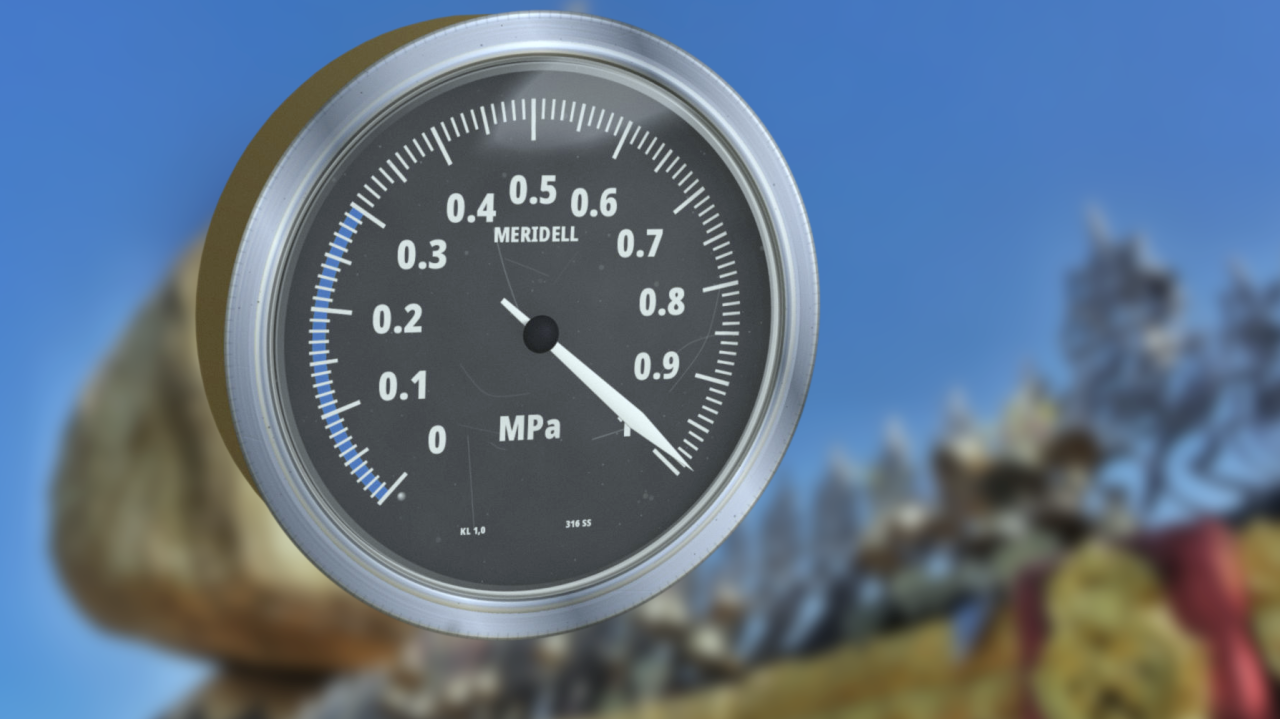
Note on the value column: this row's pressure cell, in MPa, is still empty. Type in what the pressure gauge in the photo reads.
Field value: 0.99 MPa
